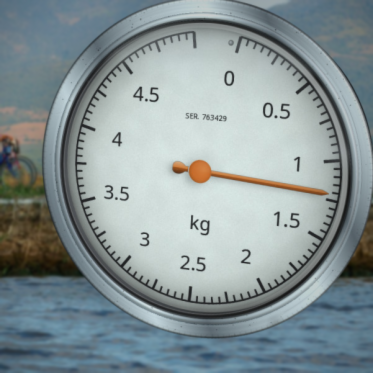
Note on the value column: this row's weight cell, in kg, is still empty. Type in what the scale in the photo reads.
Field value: 1.2 kg
